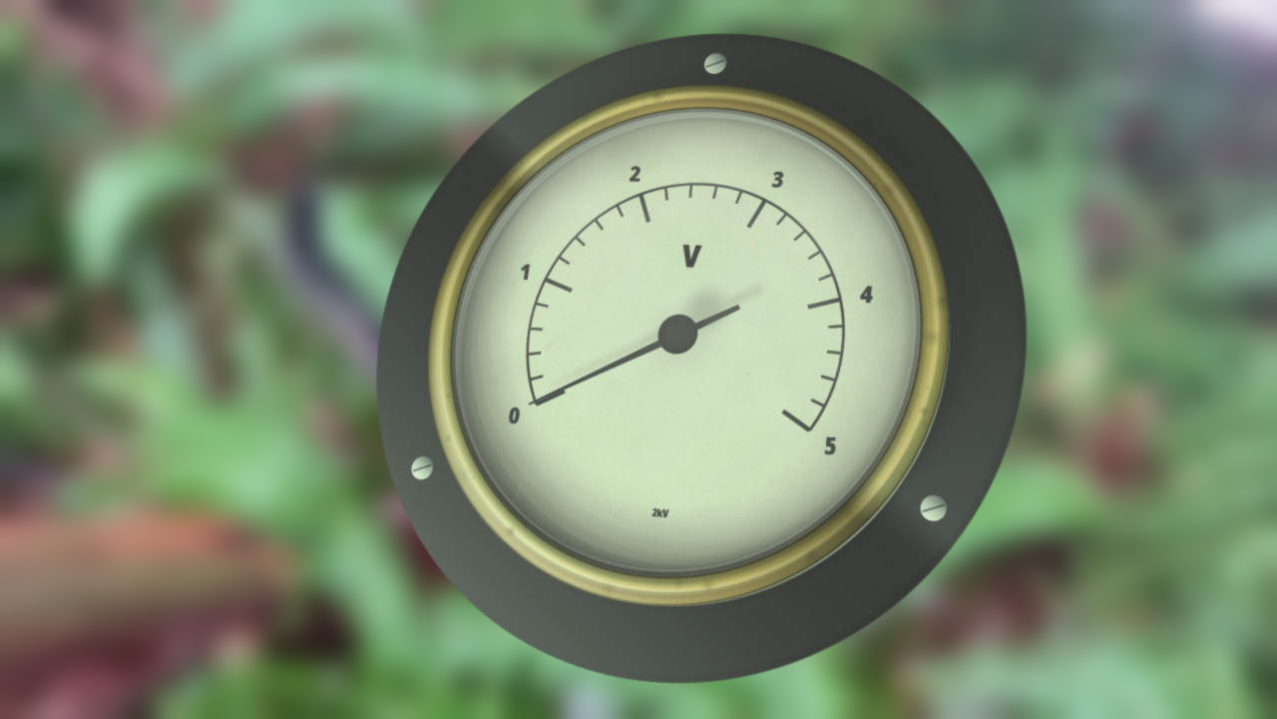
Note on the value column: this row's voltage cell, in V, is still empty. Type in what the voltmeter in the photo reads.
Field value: 0 V
